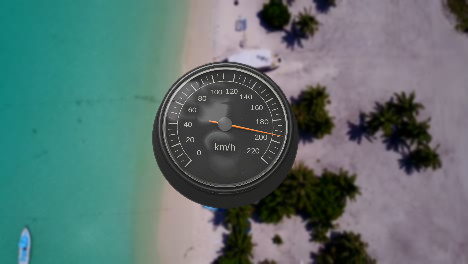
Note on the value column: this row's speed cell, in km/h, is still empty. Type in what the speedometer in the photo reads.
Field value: 195 km/h
